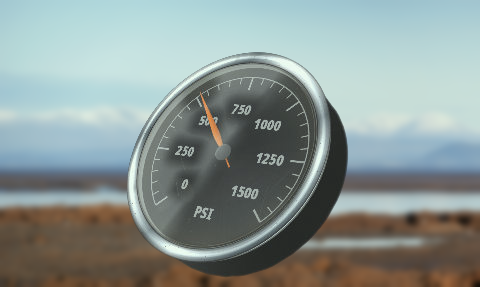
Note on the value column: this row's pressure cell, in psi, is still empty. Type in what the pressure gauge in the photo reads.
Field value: 525 psi
